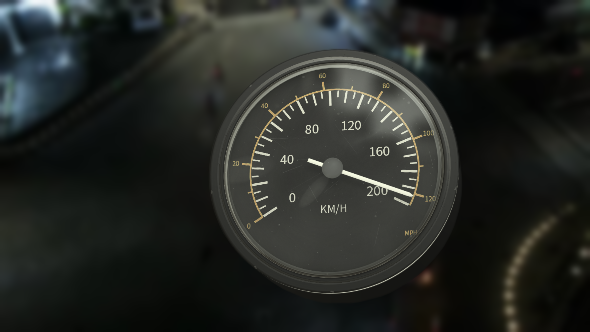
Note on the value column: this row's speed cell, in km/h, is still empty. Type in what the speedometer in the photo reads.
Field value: 195 km/h
